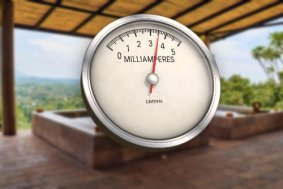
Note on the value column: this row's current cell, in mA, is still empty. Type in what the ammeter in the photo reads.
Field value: 3.5 mA
